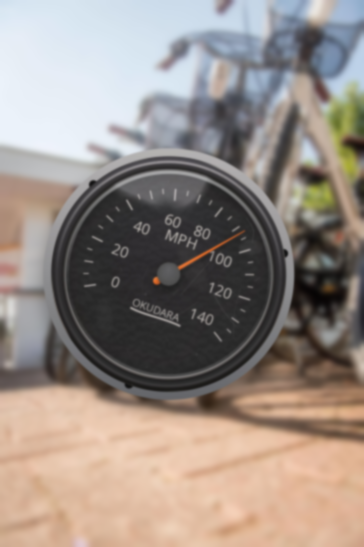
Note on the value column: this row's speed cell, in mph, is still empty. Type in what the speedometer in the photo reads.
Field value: 92.5 mph
